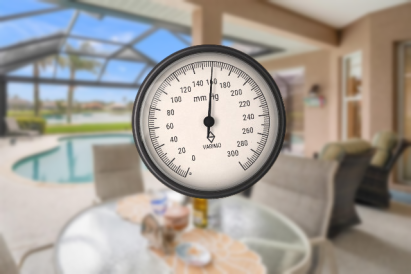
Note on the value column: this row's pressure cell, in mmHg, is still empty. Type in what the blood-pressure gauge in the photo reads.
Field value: 160 mmHg
